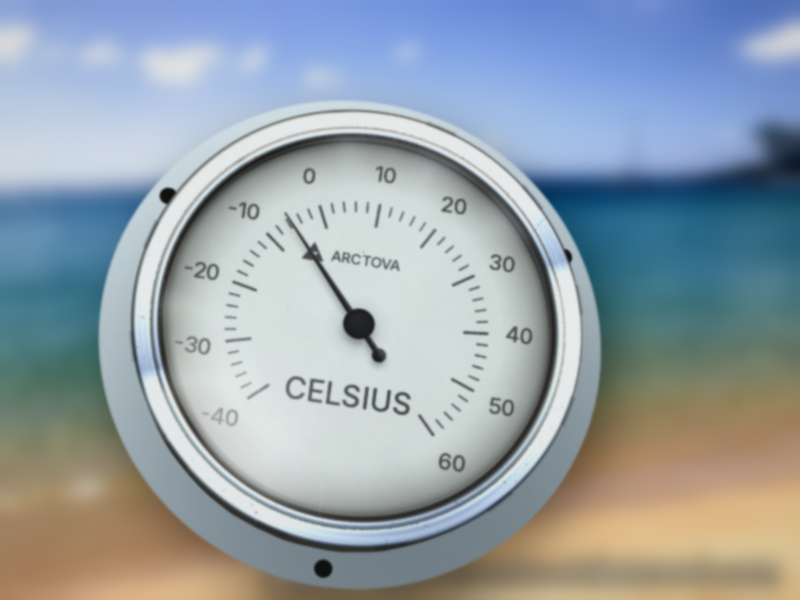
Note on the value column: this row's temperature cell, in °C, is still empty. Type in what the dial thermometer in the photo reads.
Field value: -6 °C
